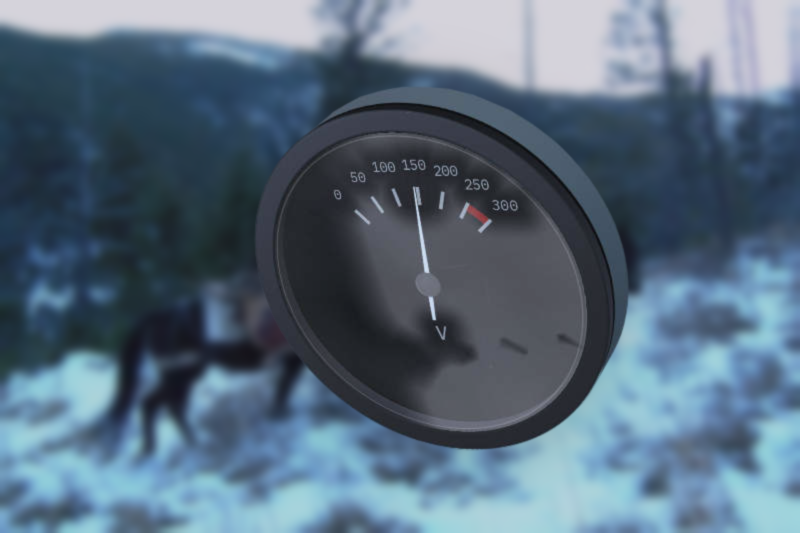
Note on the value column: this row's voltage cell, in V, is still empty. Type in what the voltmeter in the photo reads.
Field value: 150 V
